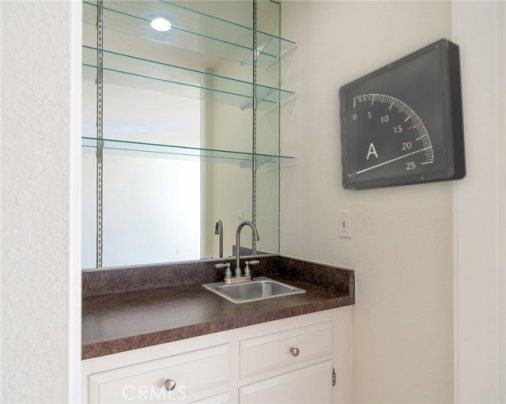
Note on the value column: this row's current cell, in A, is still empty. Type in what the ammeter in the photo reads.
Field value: 22.5 A
